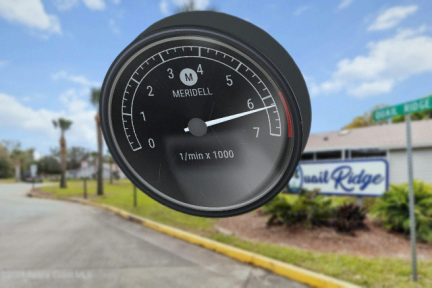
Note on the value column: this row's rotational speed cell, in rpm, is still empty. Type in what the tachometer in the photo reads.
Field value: 6200 rpm
